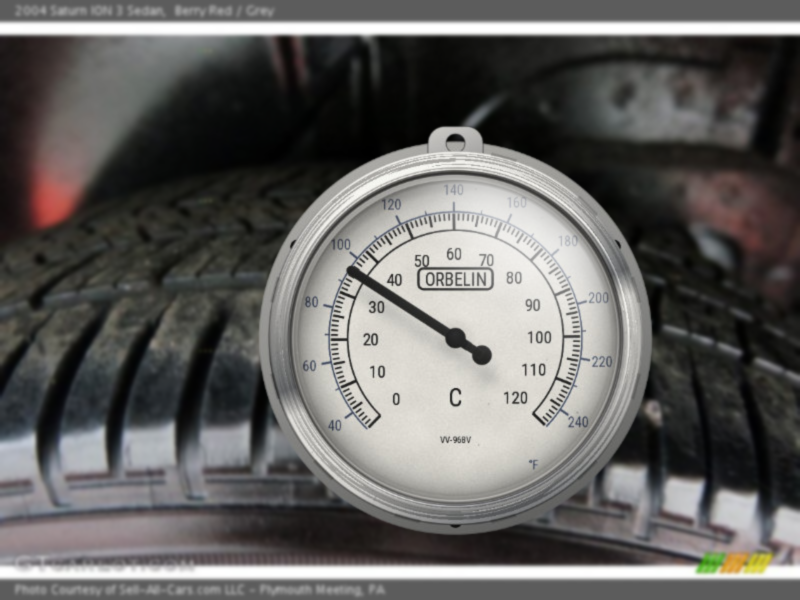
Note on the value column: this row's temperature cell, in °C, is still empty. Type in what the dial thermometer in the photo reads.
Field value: 35 °C
